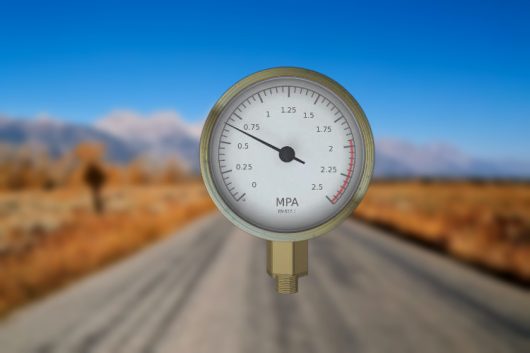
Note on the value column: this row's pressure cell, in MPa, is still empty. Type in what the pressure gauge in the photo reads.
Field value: 0.65 MPa
